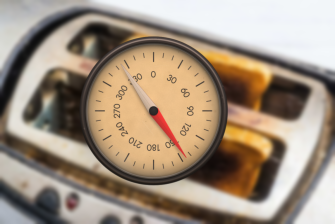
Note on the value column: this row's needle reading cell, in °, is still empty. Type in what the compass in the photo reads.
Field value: 145 °
